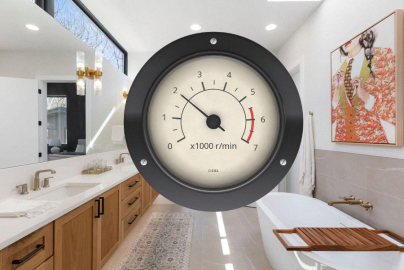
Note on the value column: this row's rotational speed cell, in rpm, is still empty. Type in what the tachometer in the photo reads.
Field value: 2000 rpm
